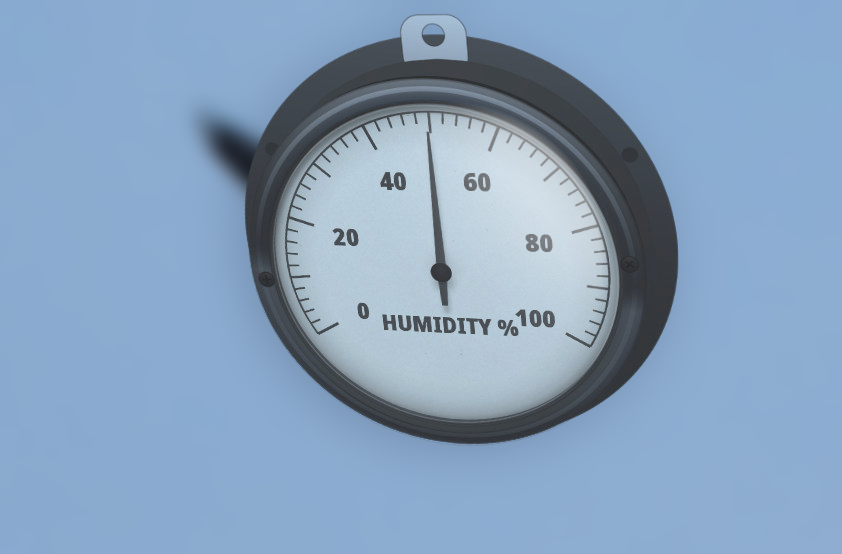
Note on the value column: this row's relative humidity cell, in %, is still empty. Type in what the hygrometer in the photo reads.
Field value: 50 %
